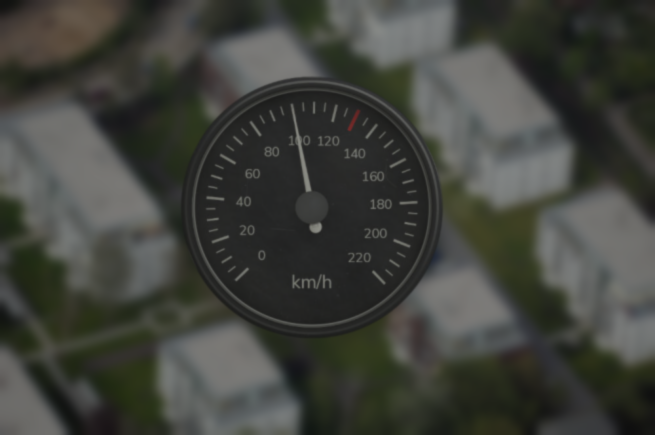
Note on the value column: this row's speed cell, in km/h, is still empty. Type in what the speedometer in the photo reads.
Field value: 100 km/h
